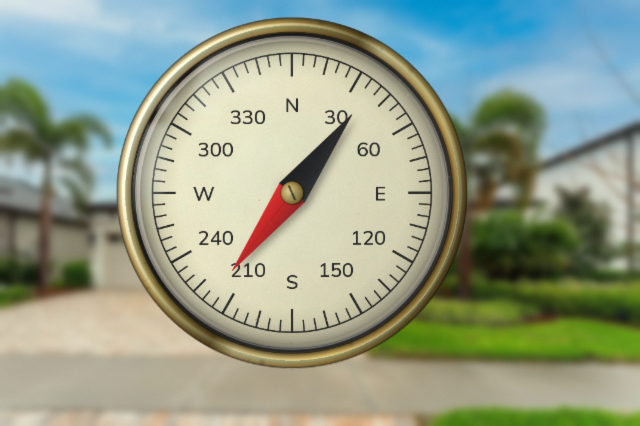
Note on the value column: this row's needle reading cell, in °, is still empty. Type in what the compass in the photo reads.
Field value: 217.5 °
